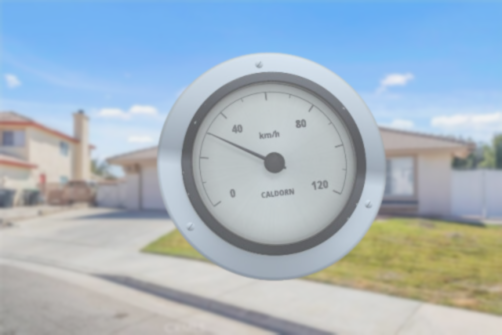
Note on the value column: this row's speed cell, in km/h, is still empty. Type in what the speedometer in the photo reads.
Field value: 30 km/h
